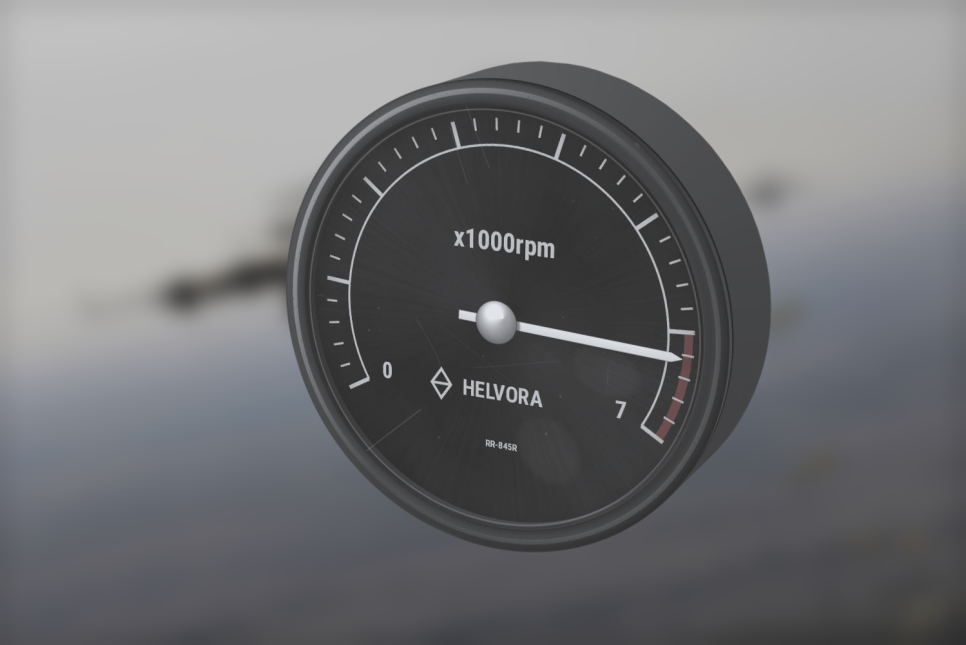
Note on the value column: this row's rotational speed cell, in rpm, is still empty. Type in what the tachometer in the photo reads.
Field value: 6200 rpm
